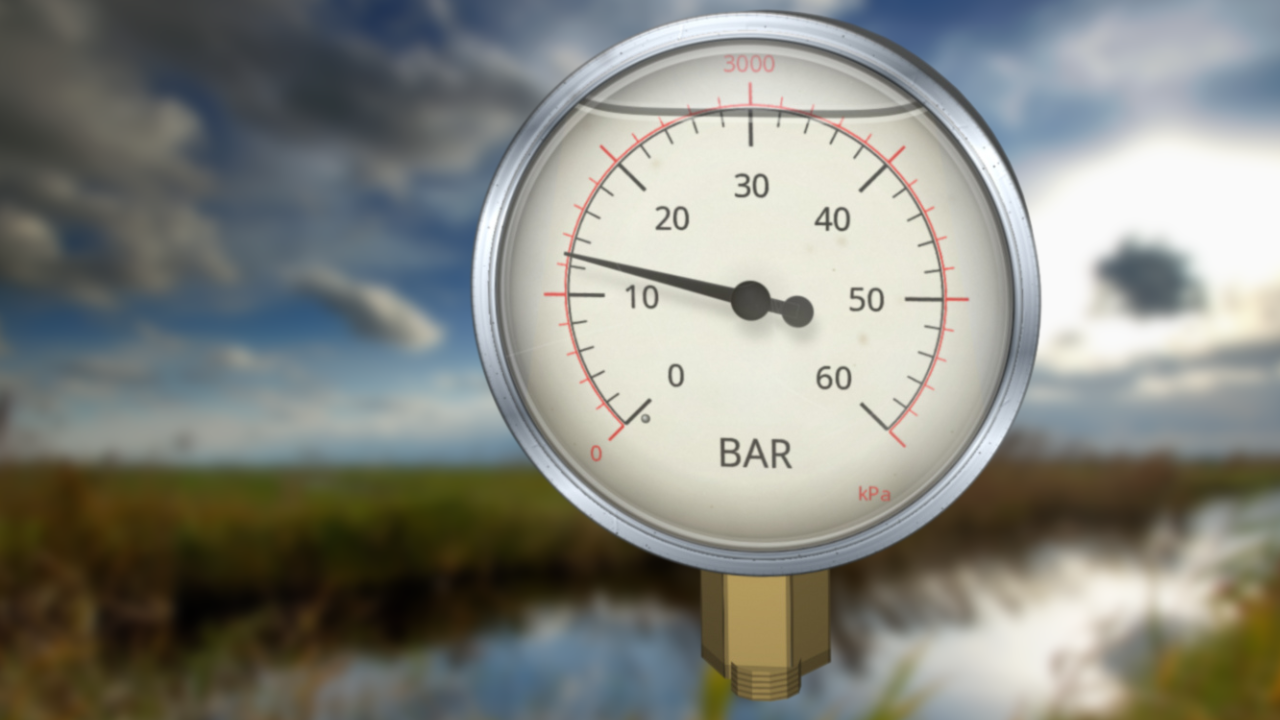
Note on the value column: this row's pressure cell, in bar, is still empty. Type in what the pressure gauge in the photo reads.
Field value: 13 bar
